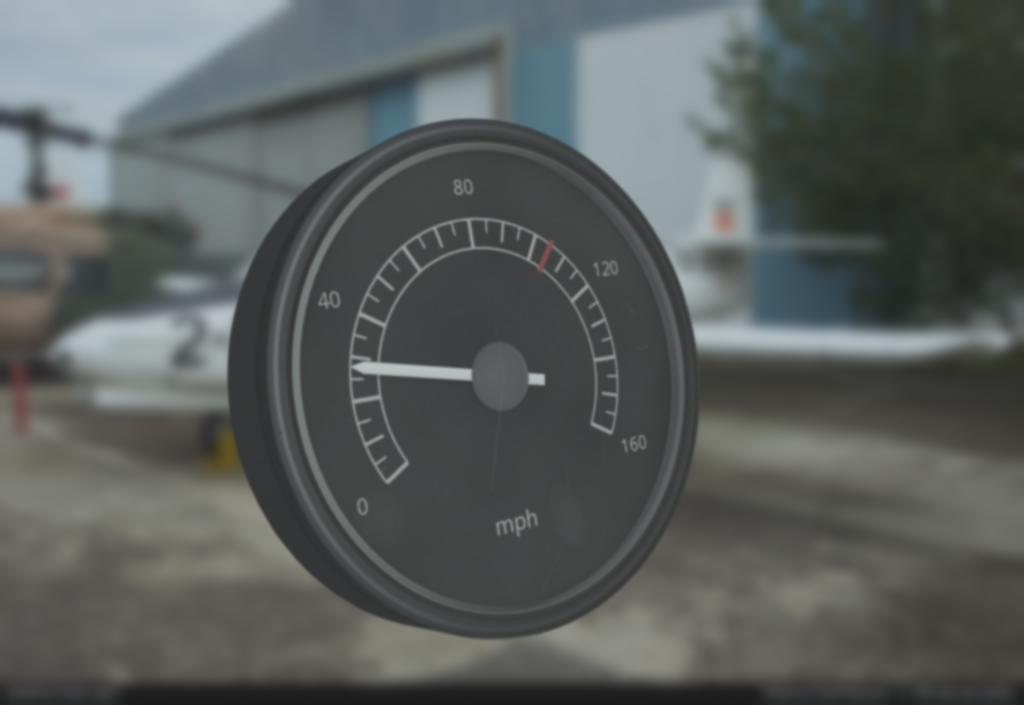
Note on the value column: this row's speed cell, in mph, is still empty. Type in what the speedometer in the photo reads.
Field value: 27.5 mph
